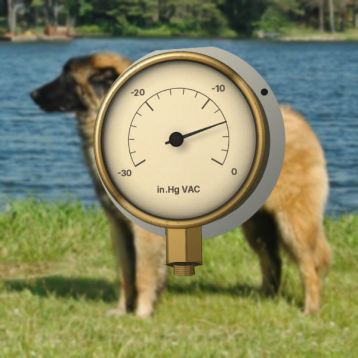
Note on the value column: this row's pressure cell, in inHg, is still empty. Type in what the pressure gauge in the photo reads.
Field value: -6 inHg
